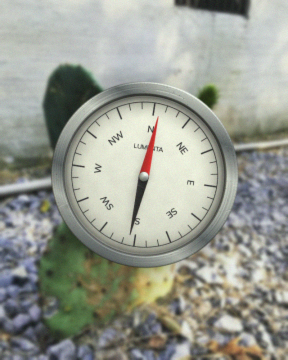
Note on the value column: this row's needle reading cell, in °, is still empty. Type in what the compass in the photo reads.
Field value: 5 °
